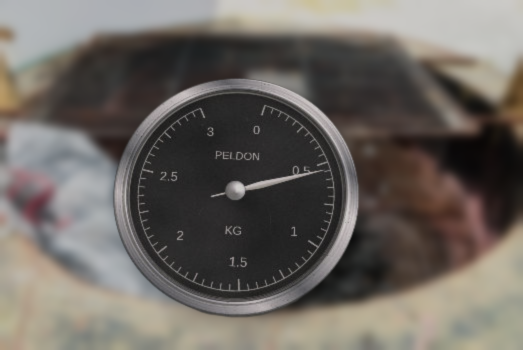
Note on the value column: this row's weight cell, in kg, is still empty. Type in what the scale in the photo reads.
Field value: 0.55 kg
